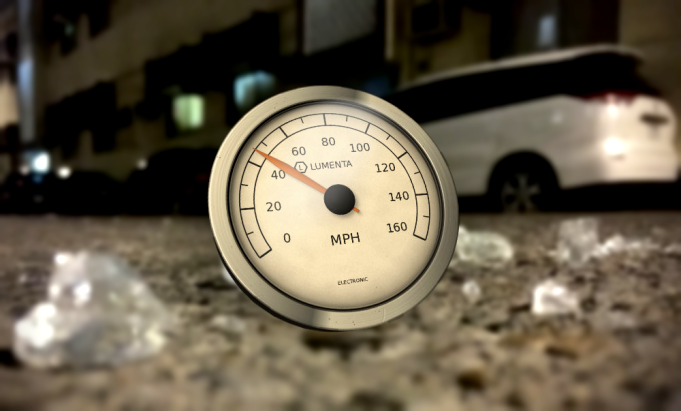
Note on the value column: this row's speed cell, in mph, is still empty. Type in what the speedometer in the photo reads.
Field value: 45 mph
